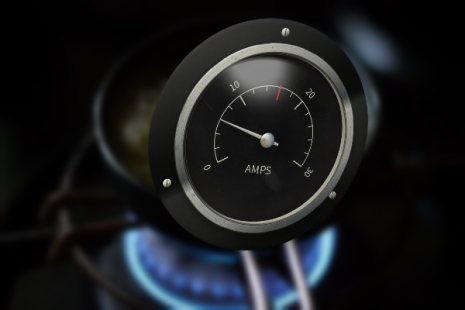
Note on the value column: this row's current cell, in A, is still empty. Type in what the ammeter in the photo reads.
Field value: 6 A
